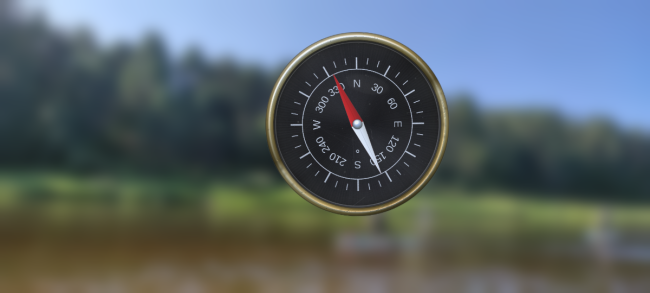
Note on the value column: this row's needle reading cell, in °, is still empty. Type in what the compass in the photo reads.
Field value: 335 °
